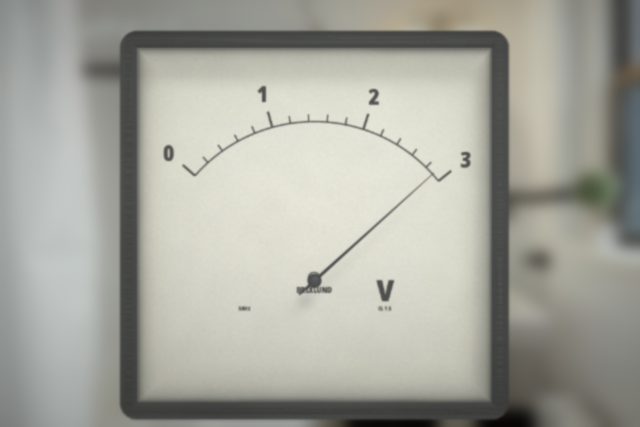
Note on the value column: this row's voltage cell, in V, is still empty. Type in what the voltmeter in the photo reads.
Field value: 2.9 V
